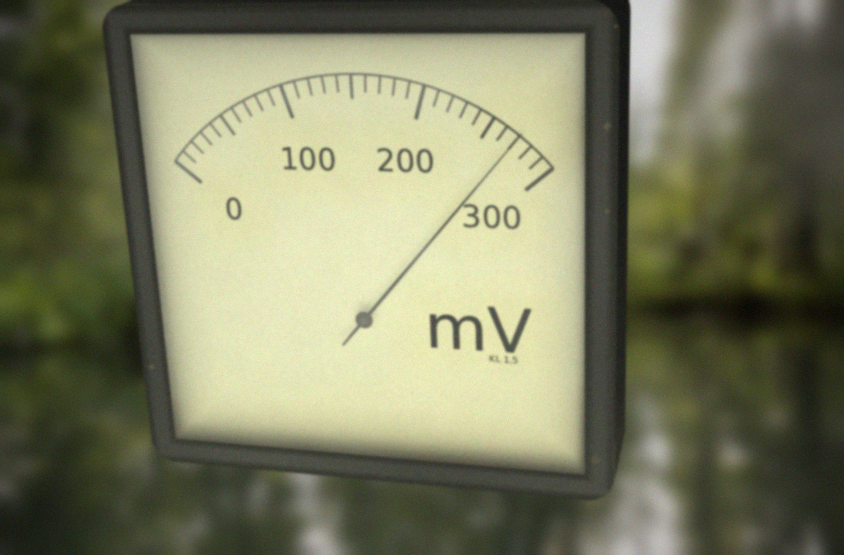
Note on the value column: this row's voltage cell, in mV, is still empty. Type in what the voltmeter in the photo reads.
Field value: 270 mV
